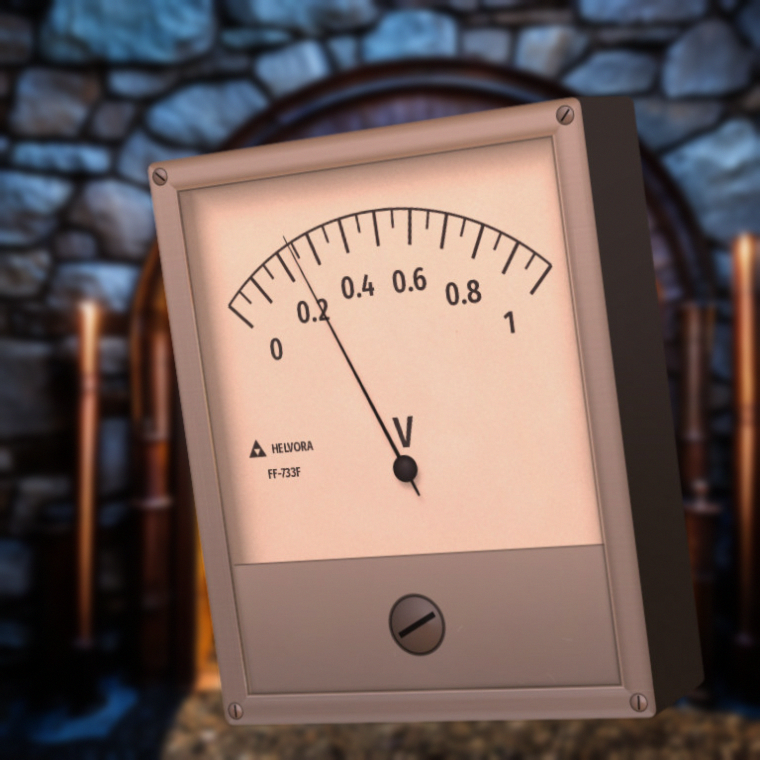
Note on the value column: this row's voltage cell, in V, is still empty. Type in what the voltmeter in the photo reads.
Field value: 0.25 V
